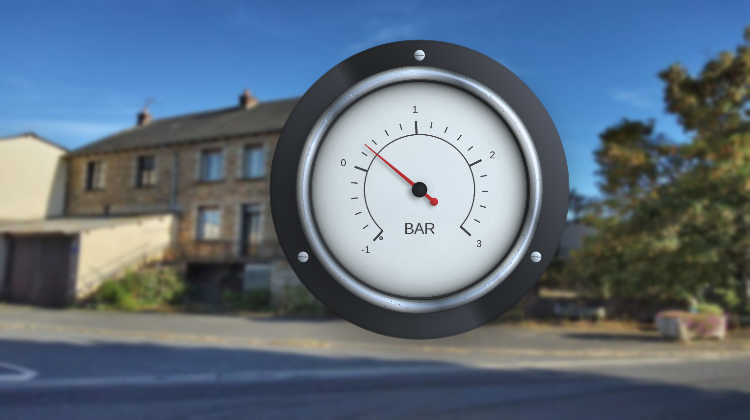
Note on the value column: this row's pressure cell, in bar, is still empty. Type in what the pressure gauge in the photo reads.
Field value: 0.3 bar
